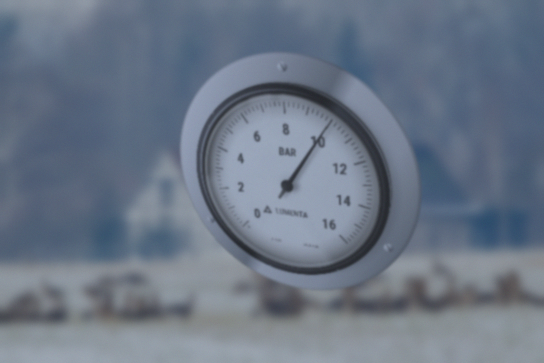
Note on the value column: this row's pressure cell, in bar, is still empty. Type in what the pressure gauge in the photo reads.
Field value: 10 bar
